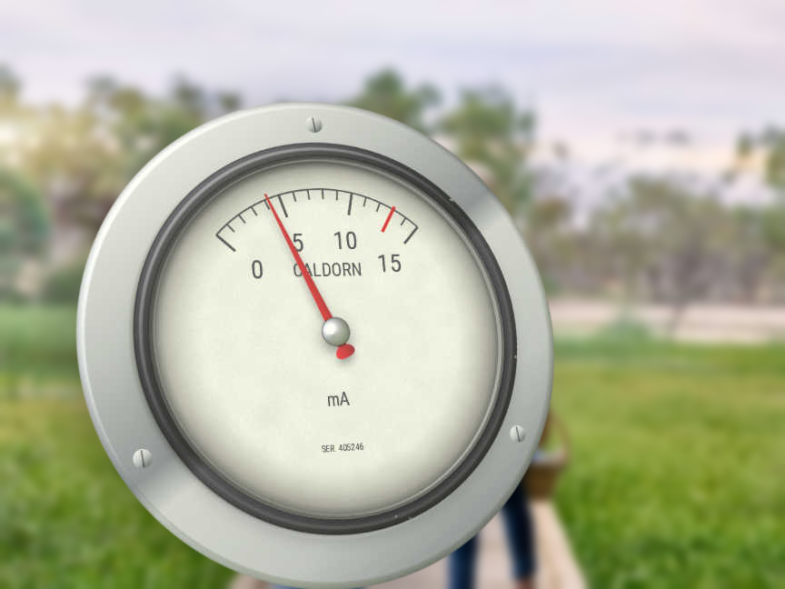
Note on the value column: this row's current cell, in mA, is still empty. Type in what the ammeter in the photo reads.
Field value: 4 mA
